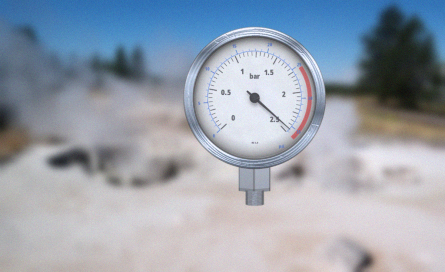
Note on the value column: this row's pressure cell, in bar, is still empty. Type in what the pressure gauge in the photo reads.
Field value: 2.45 bar
